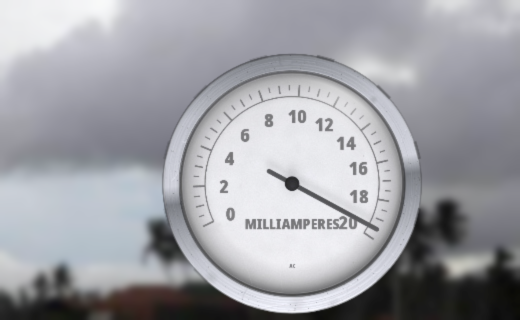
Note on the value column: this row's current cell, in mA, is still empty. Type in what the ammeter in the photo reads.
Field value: 19.5 mA
